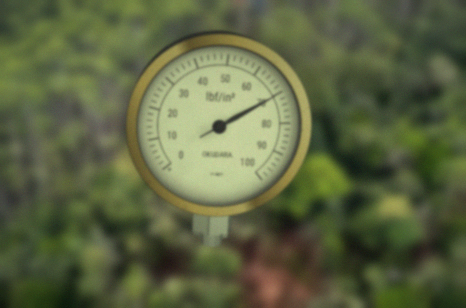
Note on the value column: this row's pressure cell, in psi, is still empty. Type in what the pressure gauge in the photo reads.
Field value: 70 psi
